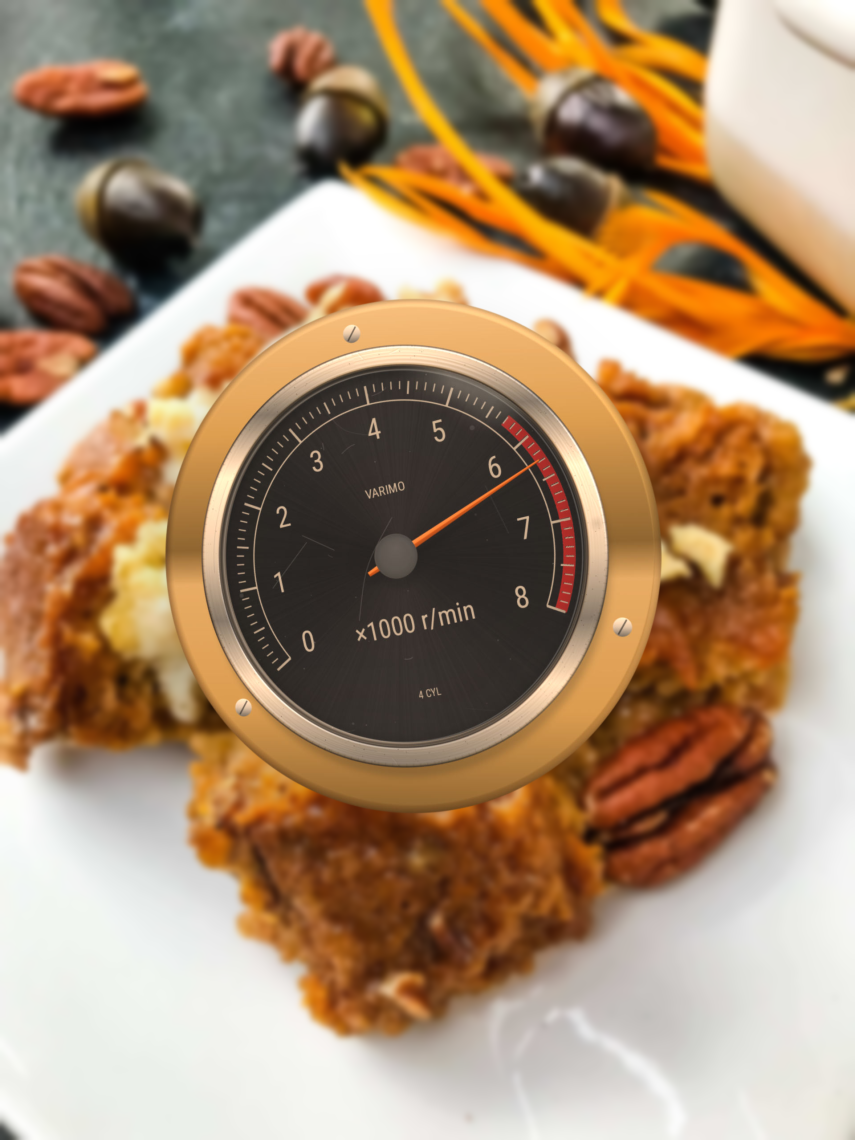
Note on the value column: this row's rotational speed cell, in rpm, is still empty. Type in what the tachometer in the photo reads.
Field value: 6300 rpm
